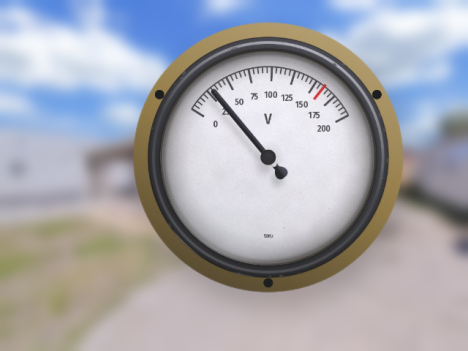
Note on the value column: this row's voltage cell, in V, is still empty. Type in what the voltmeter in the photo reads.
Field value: 30 V
